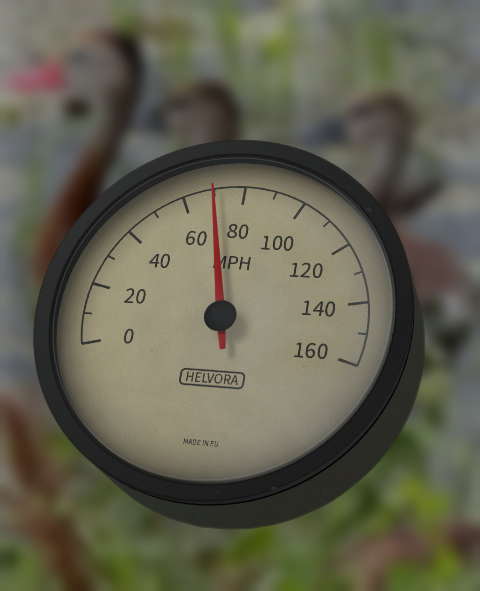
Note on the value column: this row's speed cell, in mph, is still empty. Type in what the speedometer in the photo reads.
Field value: 70 mph
